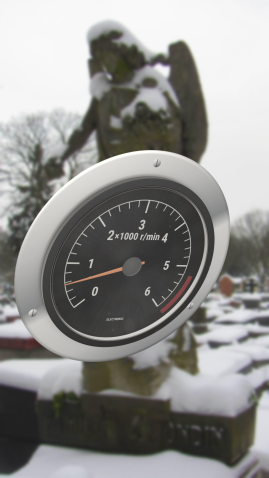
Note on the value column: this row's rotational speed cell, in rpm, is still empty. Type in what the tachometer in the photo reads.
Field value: 600 rpm
